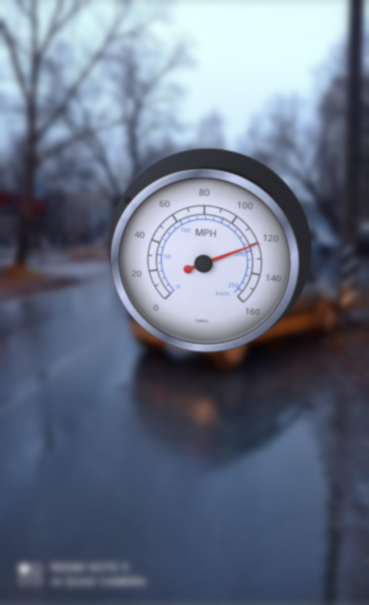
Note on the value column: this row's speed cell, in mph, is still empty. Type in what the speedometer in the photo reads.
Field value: 120 mph
